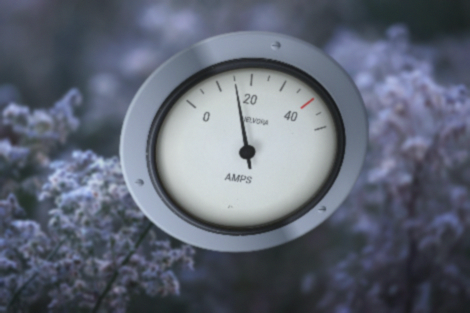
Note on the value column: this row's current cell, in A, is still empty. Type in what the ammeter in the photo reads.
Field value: 15 A
